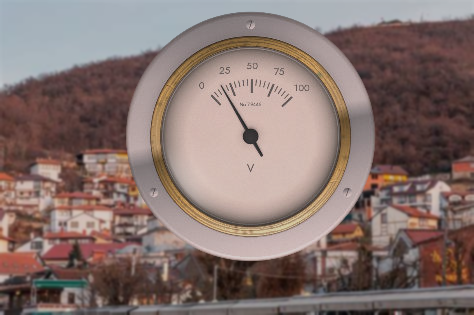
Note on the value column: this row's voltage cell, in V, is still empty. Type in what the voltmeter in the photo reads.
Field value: 15 V
